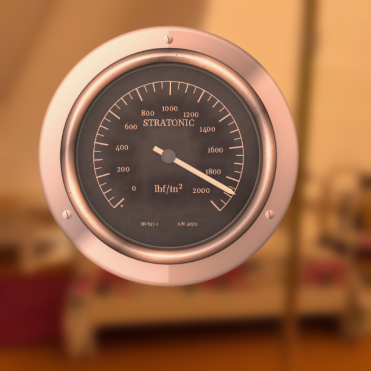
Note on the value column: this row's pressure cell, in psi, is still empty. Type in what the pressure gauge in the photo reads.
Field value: 1875 psi
